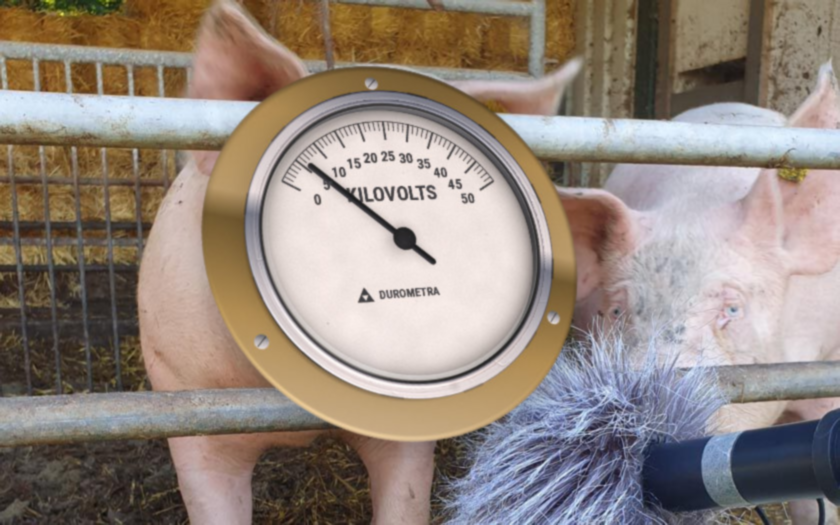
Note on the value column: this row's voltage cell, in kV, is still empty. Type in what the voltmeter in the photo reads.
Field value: 5 kV
